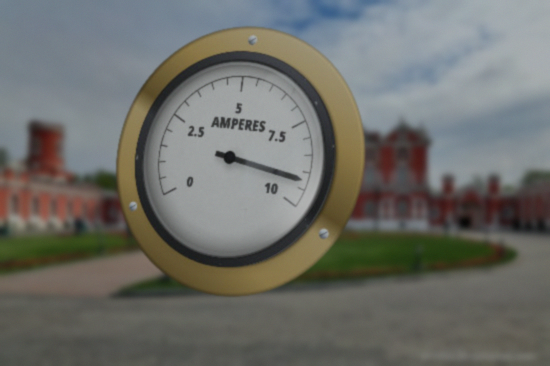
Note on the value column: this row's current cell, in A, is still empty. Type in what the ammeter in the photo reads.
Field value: 9.25 A
